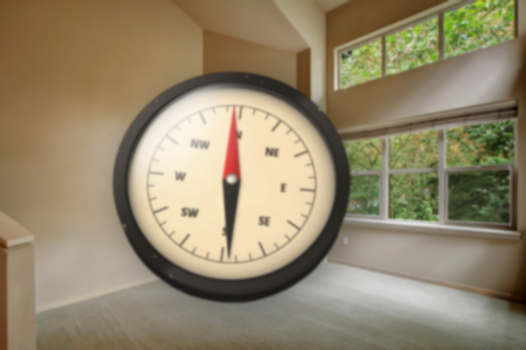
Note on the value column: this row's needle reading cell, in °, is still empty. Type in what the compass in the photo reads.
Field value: 355 °
